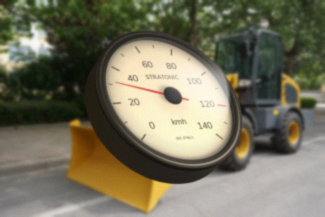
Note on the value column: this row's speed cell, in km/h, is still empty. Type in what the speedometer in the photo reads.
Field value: 30 km/h
